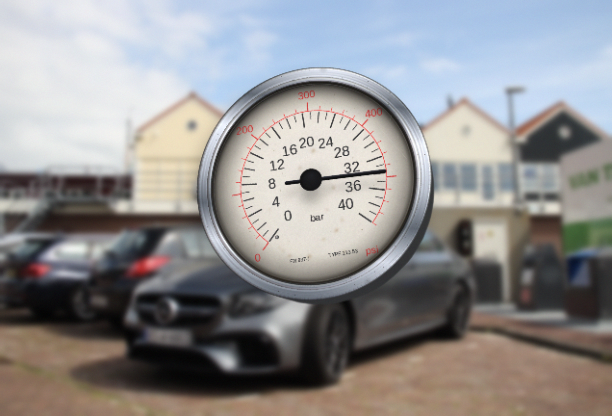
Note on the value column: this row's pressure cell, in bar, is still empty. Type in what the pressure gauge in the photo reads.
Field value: 34 bar
